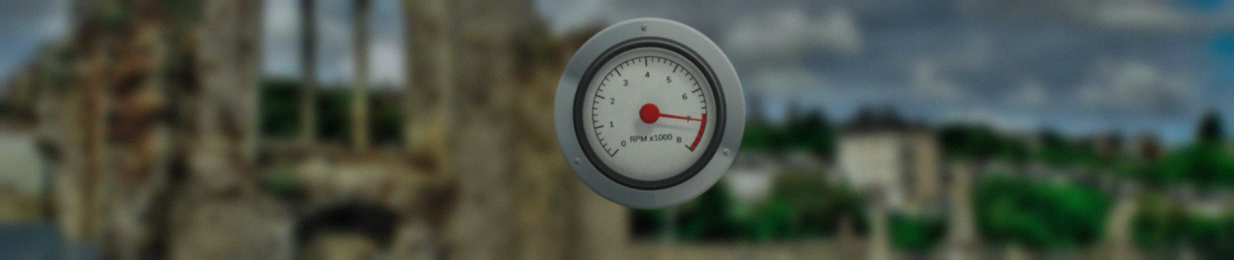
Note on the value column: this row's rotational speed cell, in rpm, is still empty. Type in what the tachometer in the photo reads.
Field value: 7000 rpm
